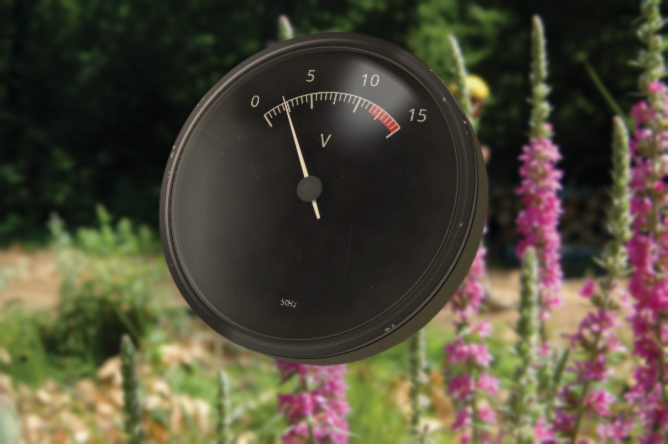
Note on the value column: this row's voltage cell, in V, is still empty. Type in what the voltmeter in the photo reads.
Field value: 2.5 V
